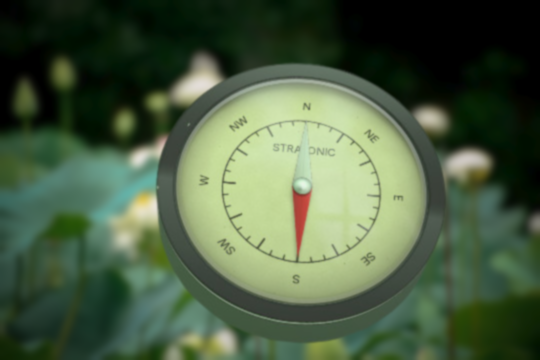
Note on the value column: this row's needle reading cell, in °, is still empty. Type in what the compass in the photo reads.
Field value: 180 °
